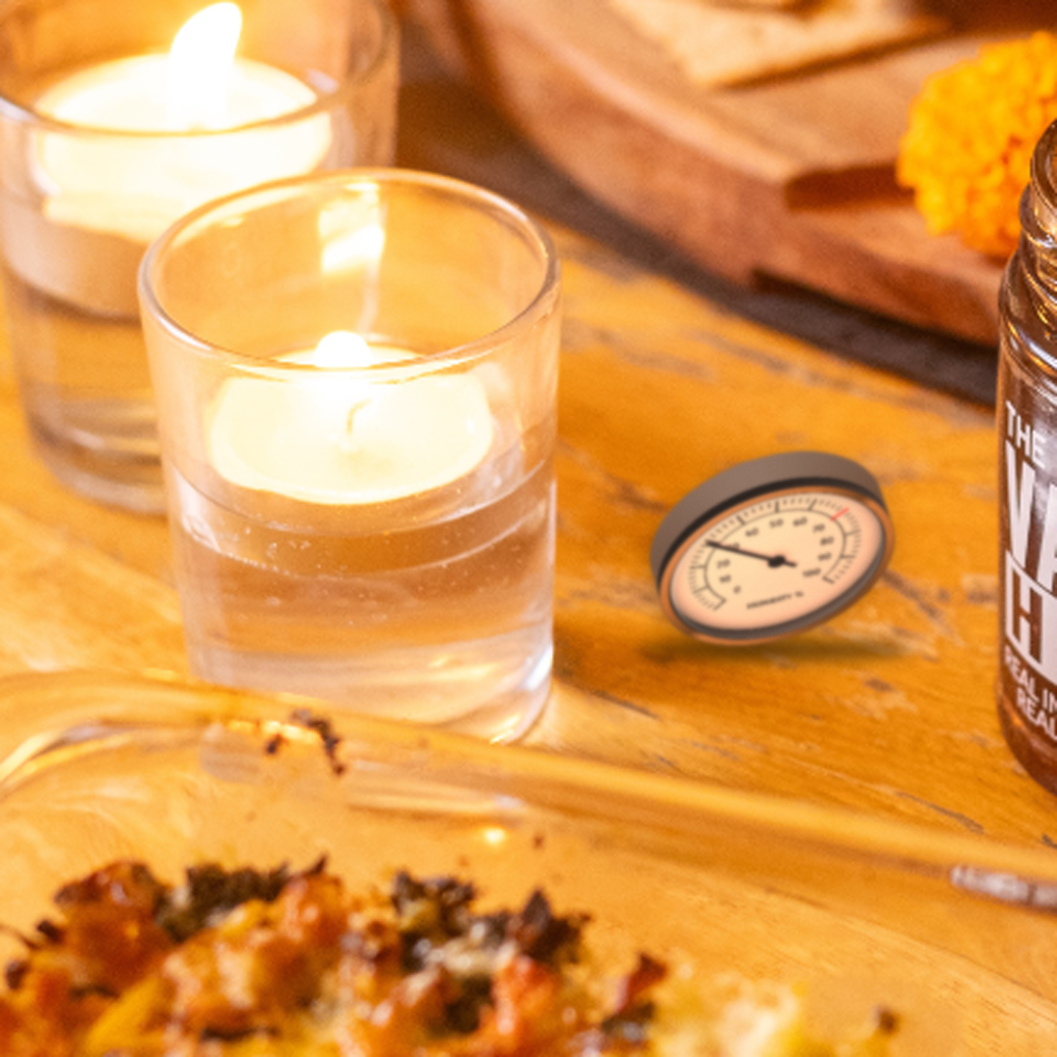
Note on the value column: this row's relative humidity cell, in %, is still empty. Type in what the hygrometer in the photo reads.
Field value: 30 %
